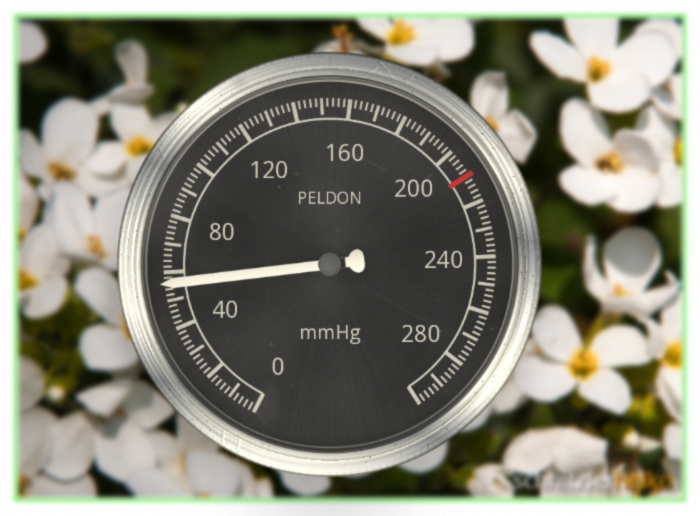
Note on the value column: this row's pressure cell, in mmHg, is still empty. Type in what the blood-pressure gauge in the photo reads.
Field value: 56 mmHg
